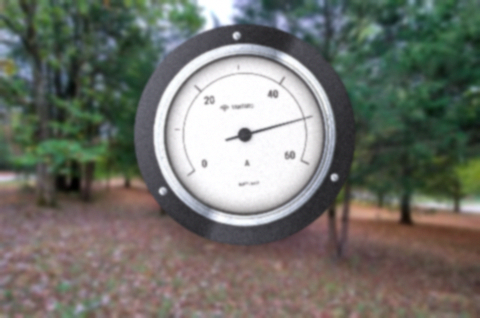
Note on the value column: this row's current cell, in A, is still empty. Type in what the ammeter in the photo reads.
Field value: 50 A
